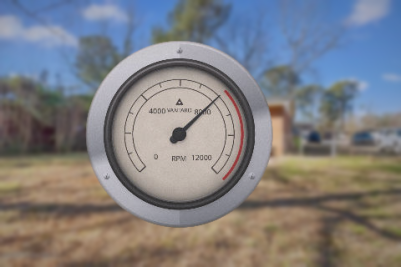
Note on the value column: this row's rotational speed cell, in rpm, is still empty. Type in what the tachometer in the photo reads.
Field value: 8000 rpm
